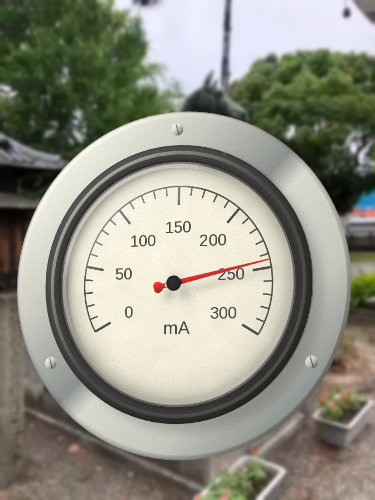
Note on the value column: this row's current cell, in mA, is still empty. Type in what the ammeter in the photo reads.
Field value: 245 mA
